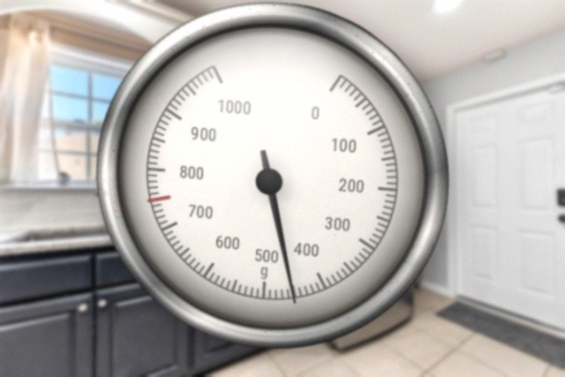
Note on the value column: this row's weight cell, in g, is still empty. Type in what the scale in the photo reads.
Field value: 450 g
